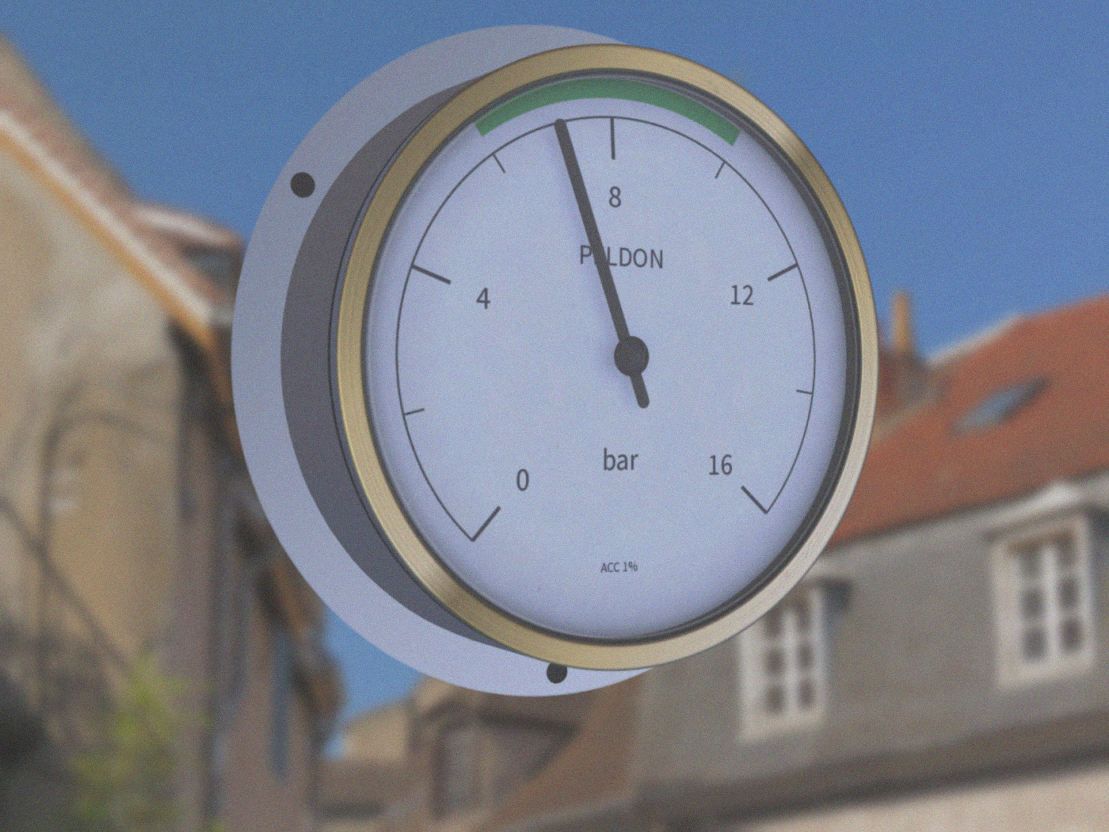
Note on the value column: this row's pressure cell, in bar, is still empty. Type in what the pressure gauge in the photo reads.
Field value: 7 bar
